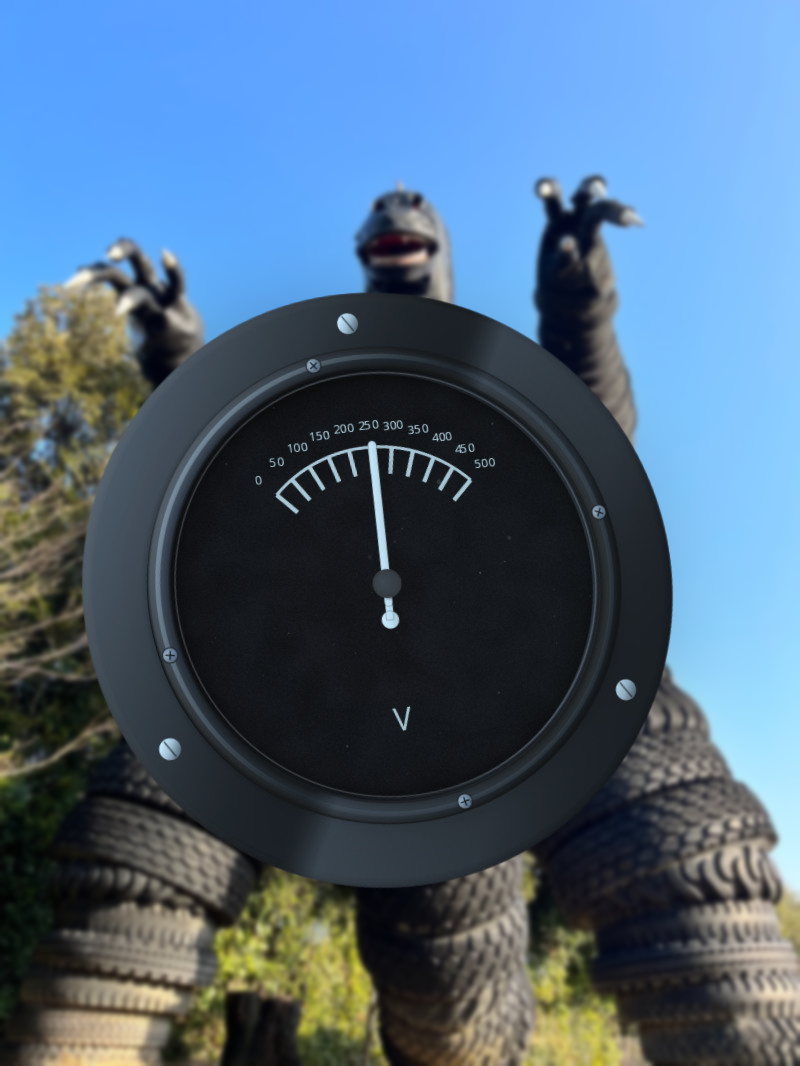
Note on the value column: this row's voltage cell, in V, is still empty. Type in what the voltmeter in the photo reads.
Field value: 250 V
